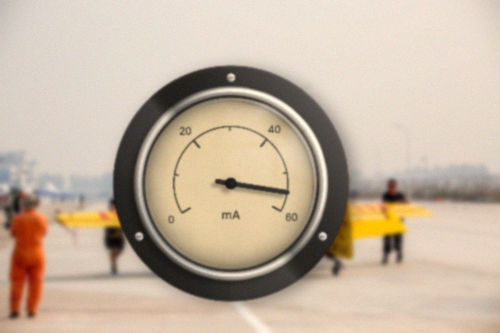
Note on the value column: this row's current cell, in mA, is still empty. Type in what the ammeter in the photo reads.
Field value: 55 mA
